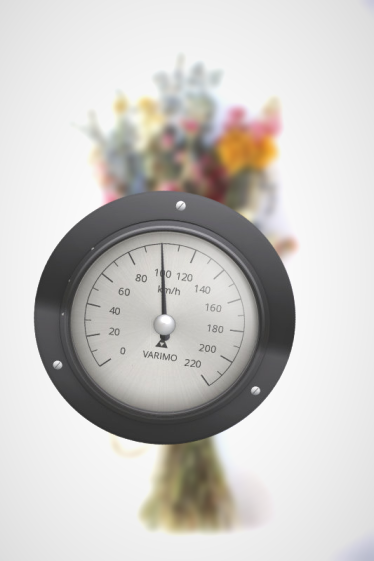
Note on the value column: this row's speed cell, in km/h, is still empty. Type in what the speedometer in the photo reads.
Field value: 100 km/h
